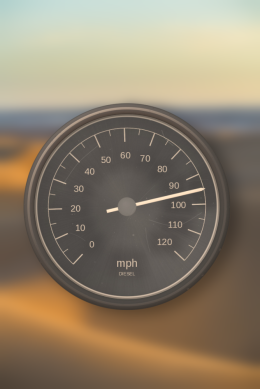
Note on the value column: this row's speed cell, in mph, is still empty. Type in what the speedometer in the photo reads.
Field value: 95 mph
